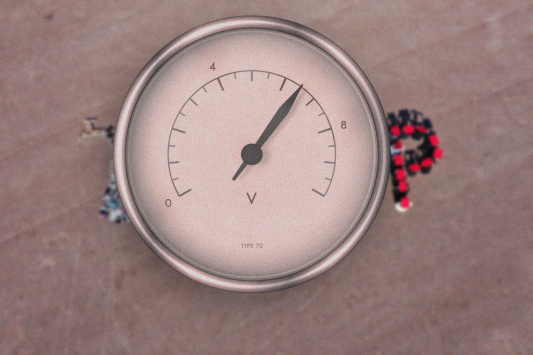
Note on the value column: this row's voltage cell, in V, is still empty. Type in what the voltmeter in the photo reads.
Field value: 6.5 V
